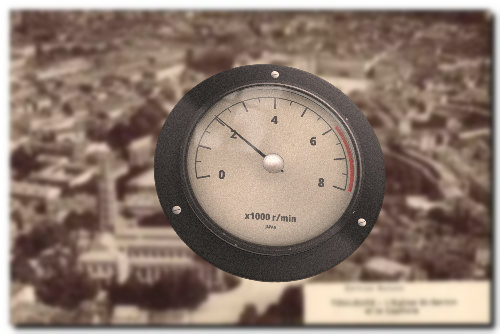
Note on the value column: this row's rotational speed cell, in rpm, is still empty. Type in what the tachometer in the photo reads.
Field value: 2000 rpm
